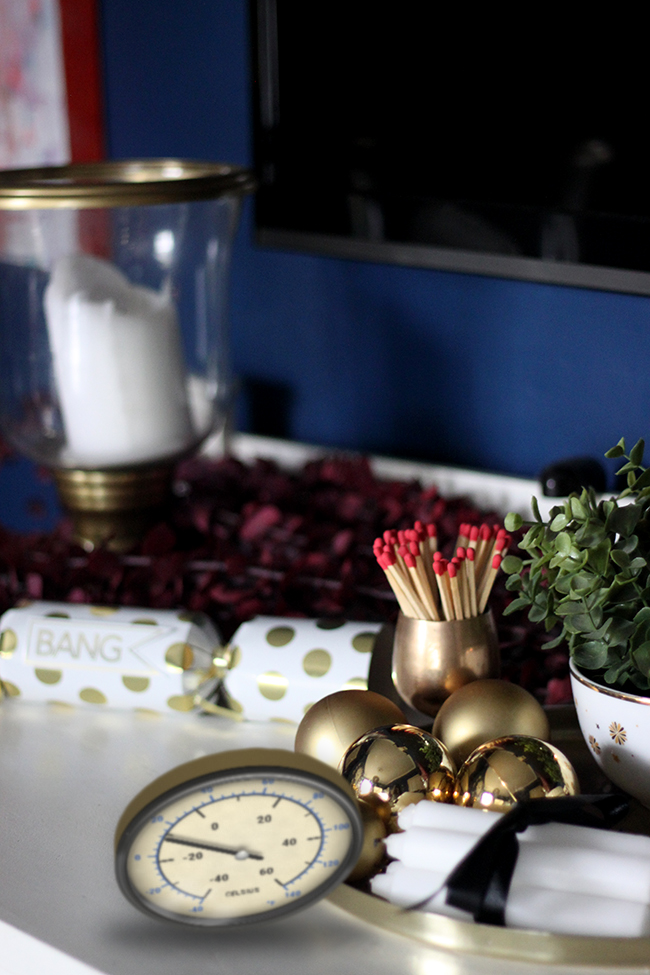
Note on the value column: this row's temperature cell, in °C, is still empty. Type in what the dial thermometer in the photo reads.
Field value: -10 °C
